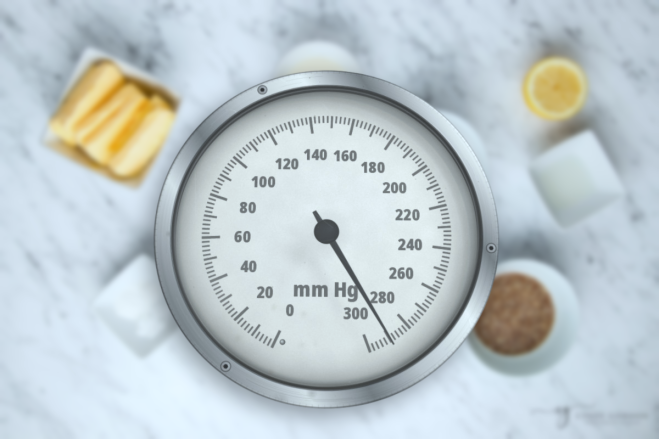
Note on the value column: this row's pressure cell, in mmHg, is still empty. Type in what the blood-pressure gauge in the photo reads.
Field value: 290 mmHg
